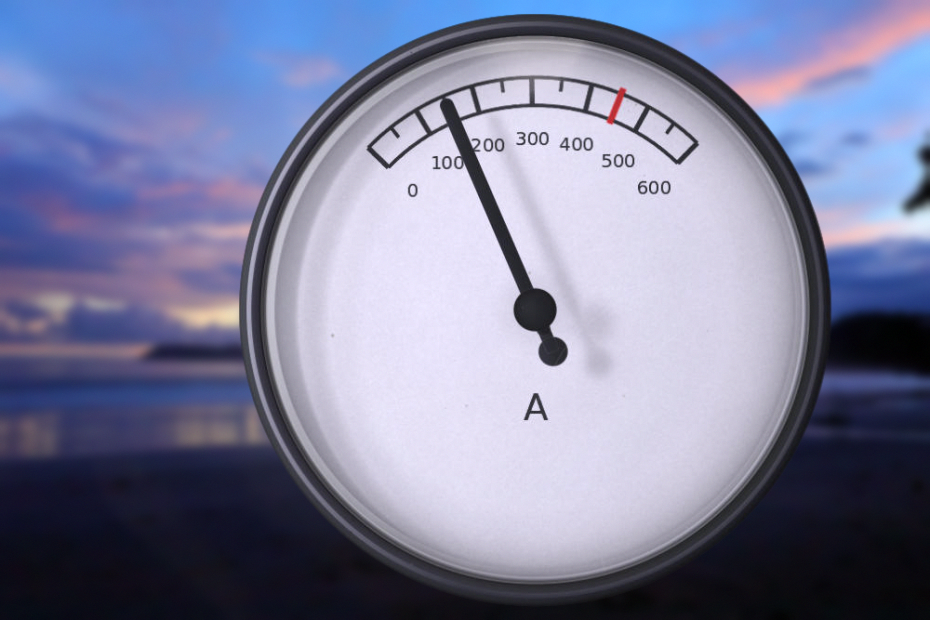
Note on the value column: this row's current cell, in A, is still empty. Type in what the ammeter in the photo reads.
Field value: 150 A
